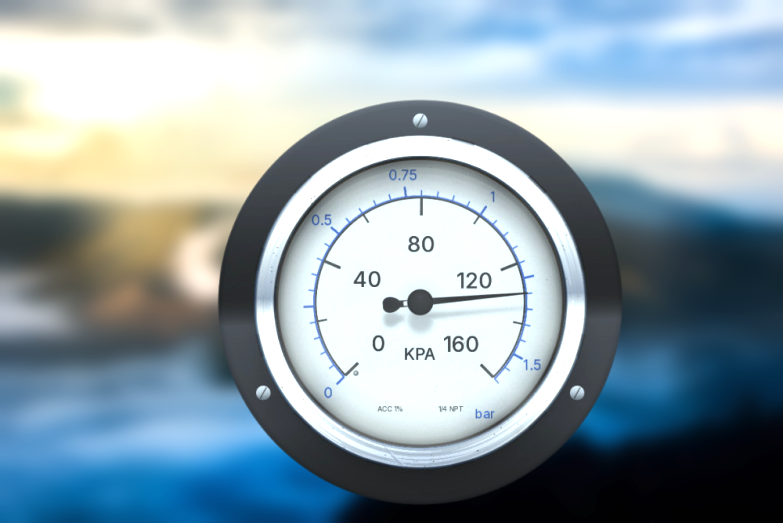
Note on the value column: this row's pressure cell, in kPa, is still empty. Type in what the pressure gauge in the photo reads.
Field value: 130 kPa
